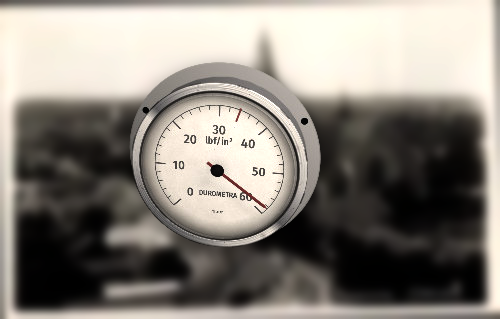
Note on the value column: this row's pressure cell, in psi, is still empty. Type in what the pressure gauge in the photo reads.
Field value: 58 psi
